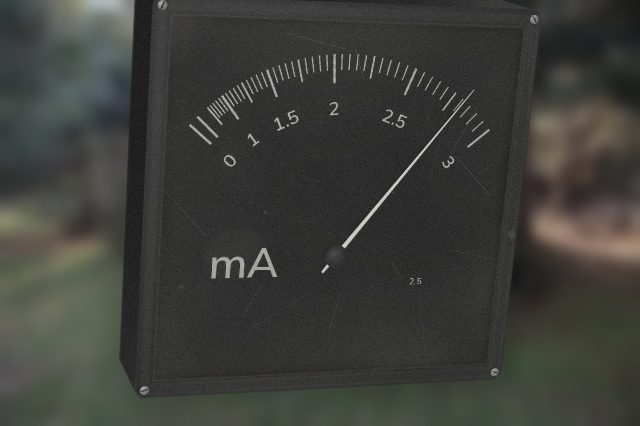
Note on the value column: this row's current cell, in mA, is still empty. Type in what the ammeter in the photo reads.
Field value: 2.8 mA
